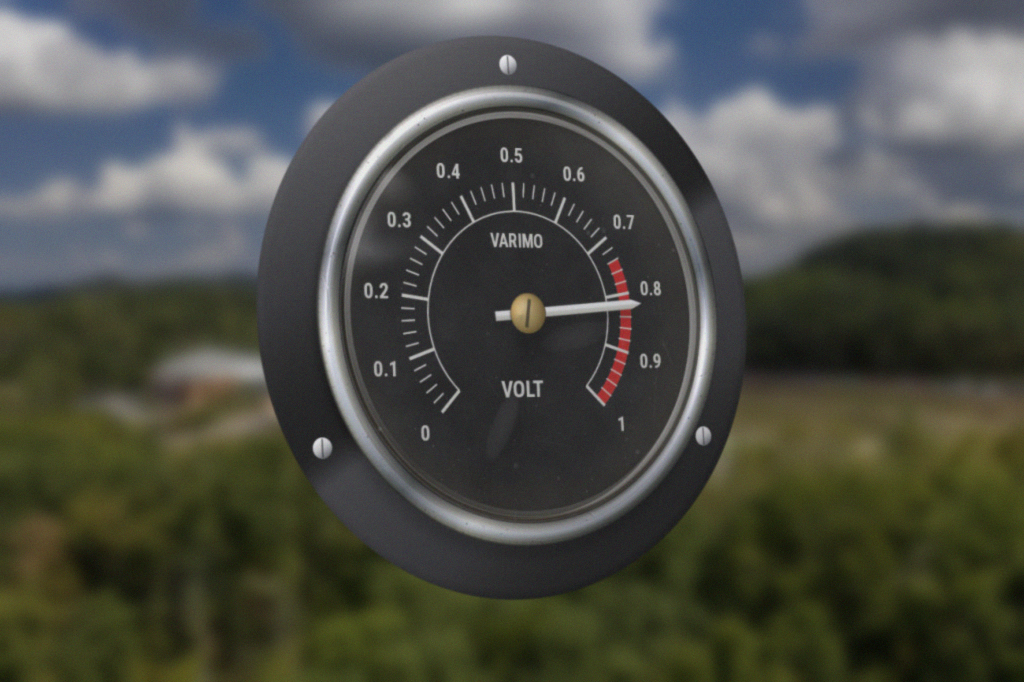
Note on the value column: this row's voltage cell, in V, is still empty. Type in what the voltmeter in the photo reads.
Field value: 0.82 V
